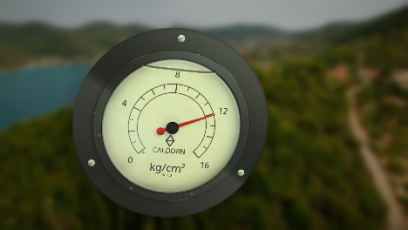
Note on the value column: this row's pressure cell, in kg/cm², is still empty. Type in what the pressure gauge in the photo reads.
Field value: 12 kg/cm²
